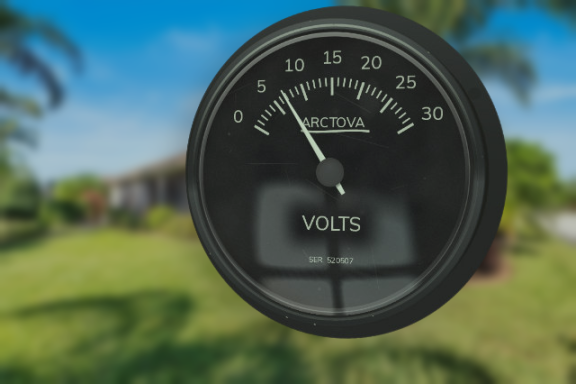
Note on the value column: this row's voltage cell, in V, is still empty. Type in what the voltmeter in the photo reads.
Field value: 7 V
